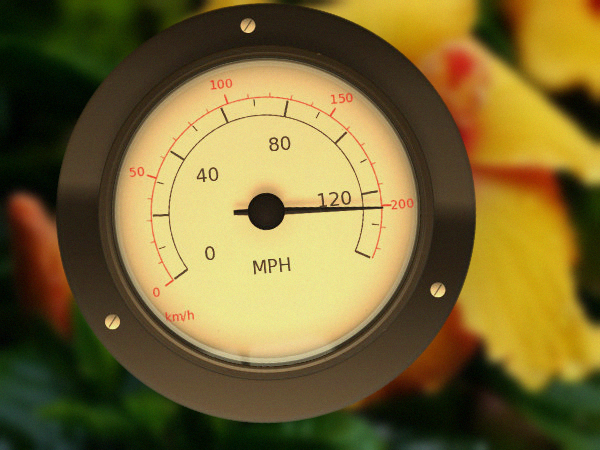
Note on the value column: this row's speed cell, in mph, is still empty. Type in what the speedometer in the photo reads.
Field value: 125 mph
